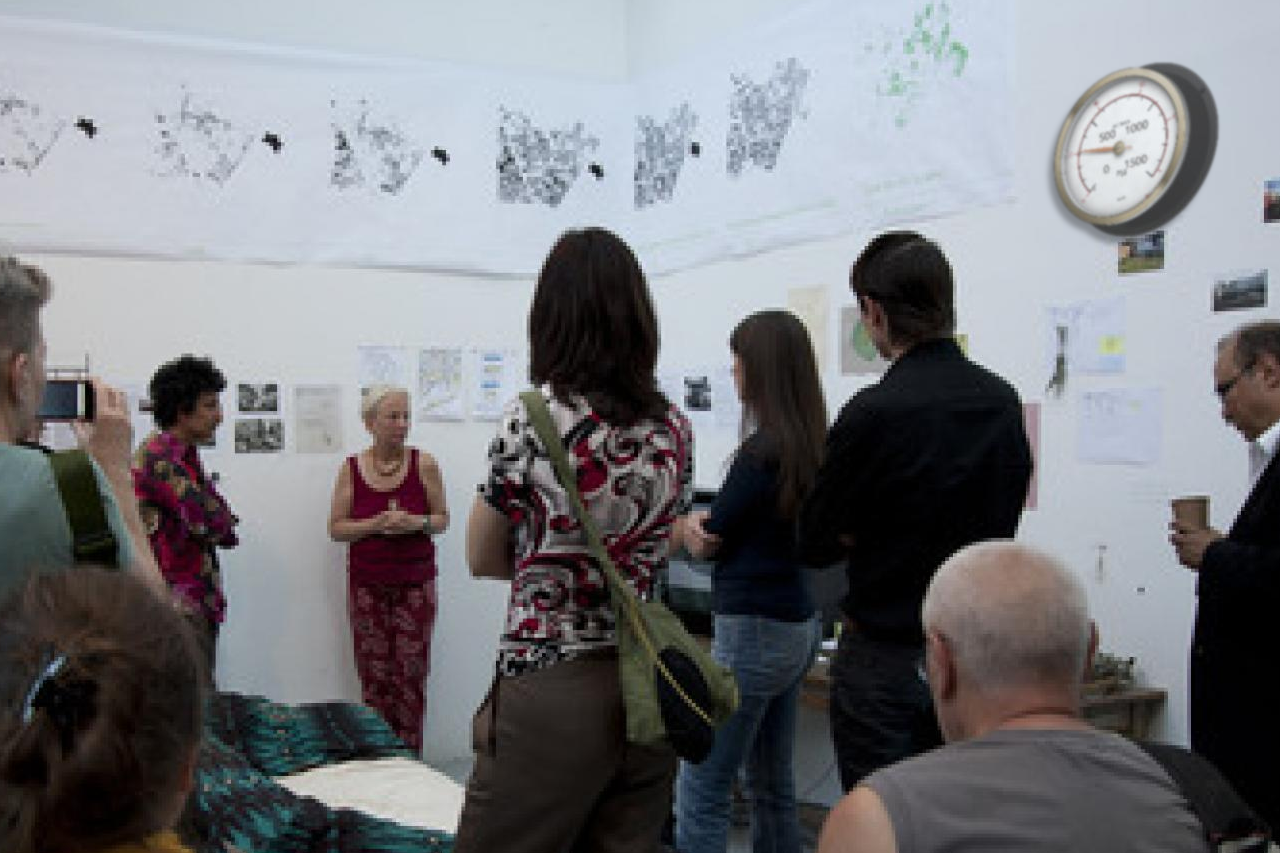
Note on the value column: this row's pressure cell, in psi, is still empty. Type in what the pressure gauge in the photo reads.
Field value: 300 psi
